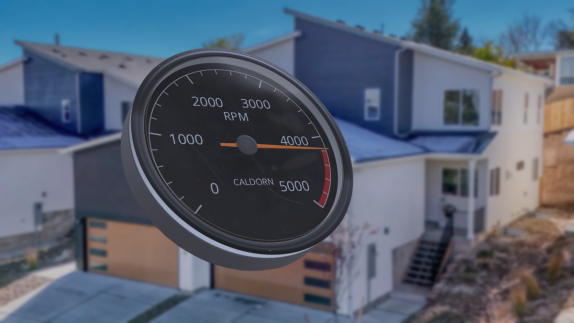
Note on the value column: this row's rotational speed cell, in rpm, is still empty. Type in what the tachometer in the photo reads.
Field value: 4200 rpm
